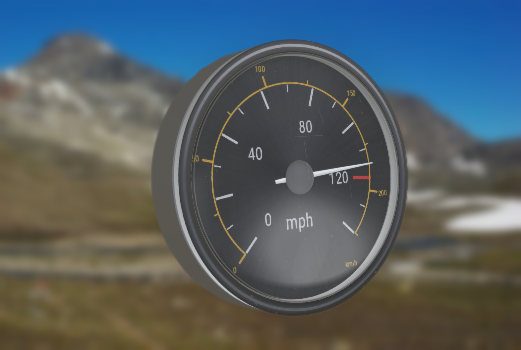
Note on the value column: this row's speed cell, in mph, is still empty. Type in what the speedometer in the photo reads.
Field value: 115 mph
